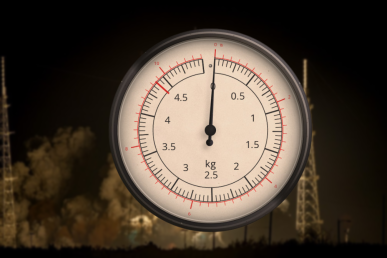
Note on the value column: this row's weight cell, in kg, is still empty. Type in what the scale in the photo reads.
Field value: 0 kg
